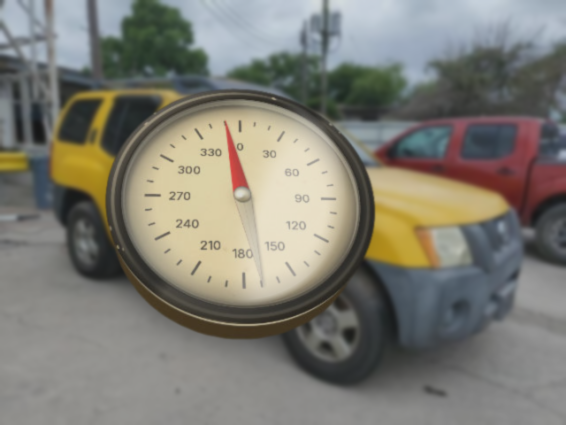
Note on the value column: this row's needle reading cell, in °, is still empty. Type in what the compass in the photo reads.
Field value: 350 °
